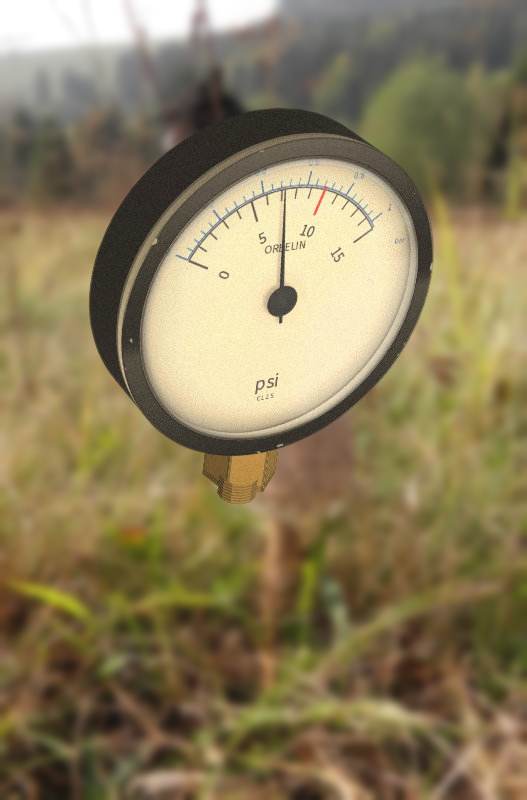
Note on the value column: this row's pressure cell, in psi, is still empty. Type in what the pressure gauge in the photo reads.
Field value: 7 psi
